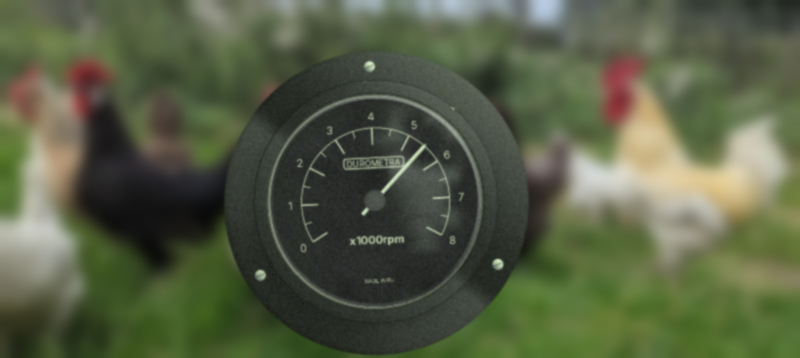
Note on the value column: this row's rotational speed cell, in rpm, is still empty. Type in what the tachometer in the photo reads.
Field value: 5500 rpm
